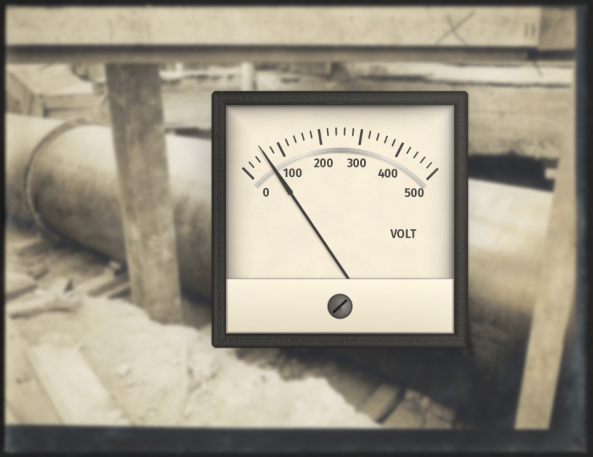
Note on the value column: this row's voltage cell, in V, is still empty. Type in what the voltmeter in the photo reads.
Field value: 60 V
